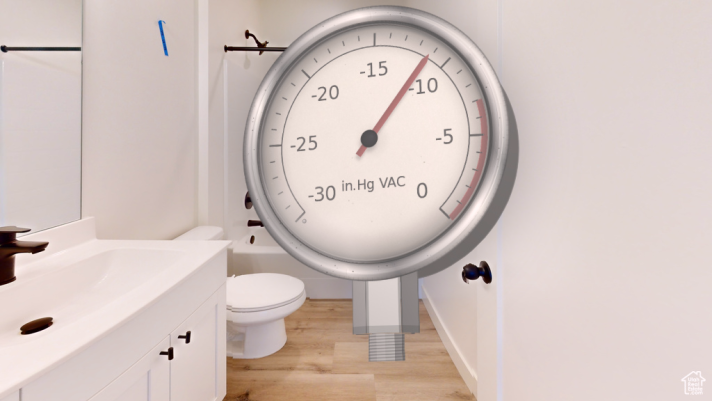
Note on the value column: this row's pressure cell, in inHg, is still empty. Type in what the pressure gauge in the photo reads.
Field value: -11 inHg
